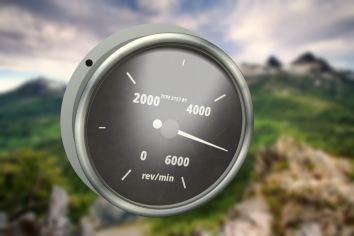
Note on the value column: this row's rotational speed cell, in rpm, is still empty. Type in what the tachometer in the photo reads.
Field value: 5000 rpm
